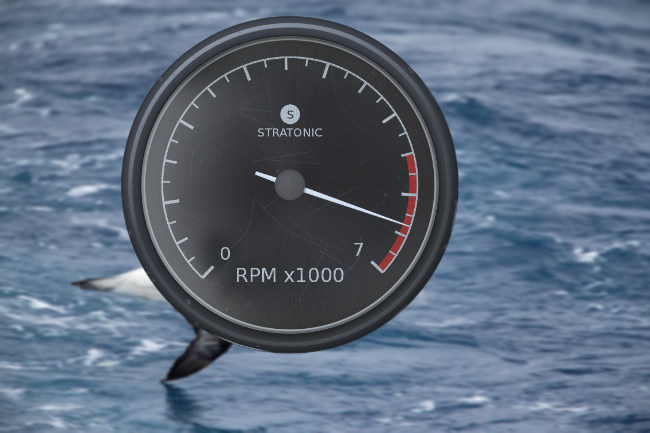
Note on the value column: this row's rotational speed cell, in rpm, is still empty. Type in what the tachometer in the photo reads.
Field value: 6375 rpm
